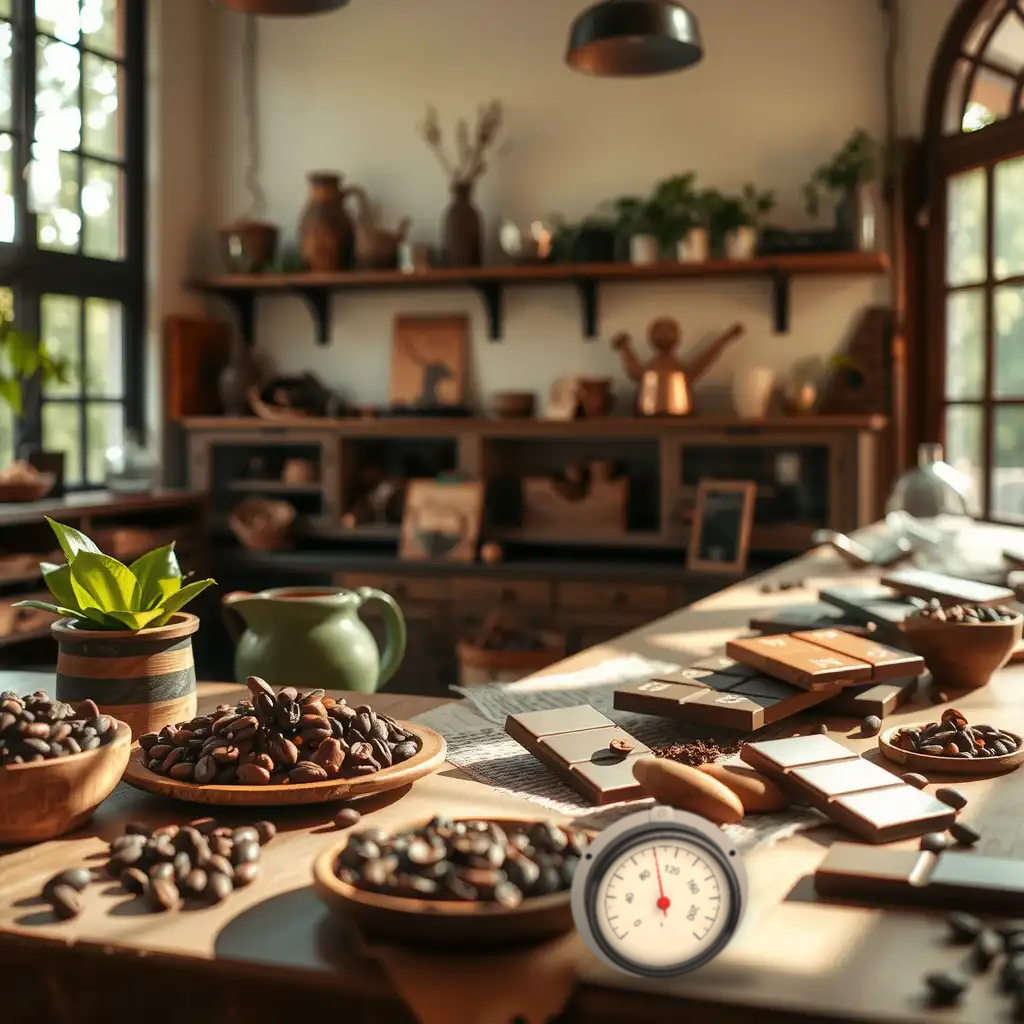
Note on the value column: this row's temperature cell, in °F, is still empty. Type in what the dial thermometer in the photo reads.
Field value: 100 °F
